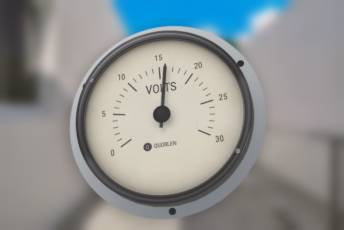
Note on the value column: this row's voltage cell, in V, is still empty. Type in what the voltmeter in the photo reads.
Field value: 16 V
